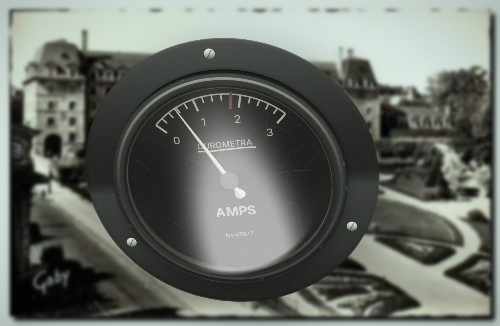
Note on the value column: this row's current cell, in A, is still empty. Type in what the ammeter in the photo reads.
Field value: 0.6 A
